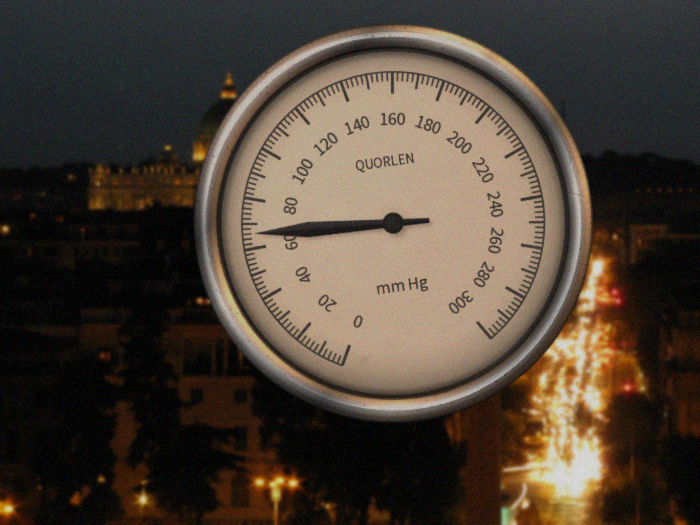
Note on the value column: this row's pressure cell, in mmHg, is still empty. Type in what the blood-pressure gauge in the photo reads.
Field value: 66 mmHg
